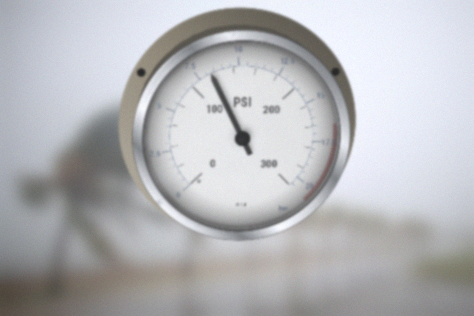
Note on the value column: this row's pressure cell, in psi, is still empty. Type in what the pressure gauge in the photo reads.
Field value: 120 psi
